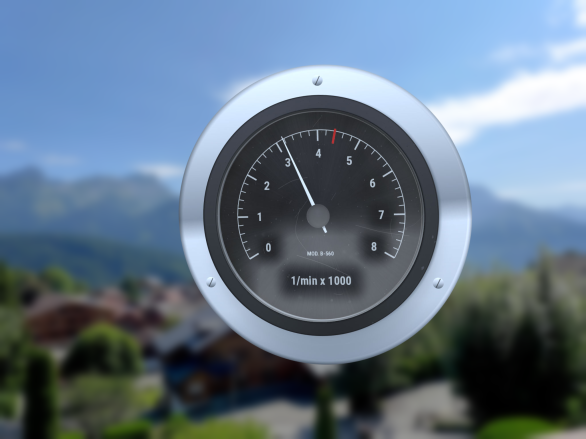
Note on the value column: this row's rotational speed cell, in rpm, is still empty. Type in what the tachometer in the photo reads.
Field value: 3200 rpm
